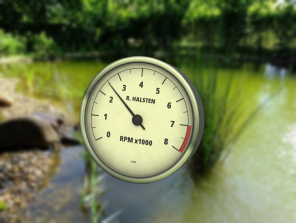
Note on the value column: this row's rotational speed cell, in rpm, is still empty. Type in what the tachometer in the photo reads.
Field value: 2500 rpm
